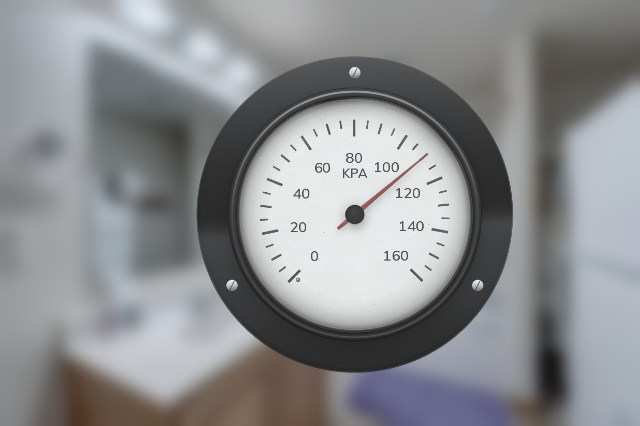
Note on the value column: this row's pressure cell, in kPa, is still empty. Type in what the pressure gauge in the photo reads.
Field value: 110 kPa
